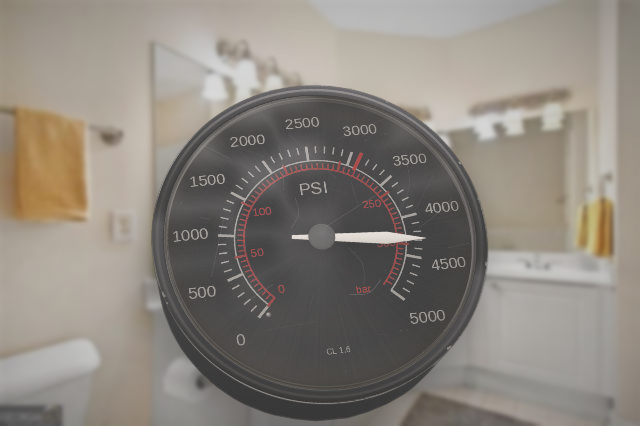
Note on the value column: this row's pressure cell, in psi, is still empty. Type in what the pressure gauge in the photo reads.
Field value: 4300 psi
